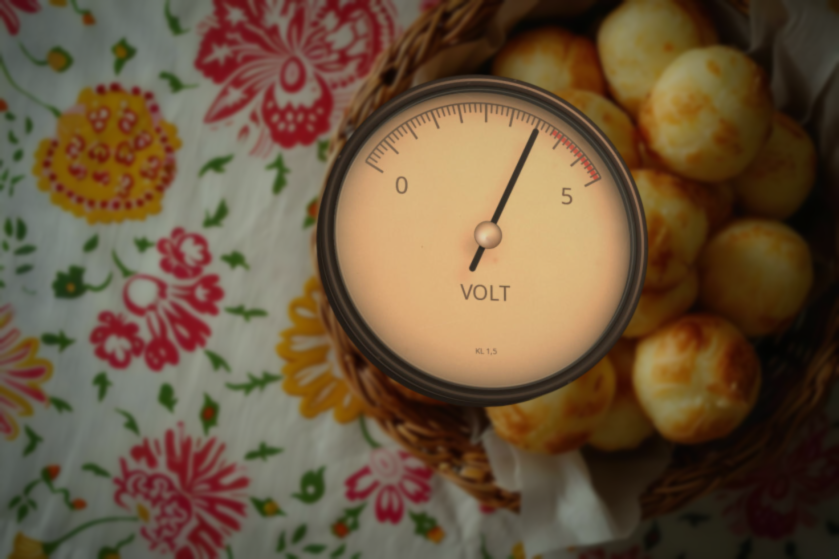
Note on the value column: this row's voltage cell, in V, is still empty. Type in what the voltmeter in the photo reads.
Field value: 3.5 V
